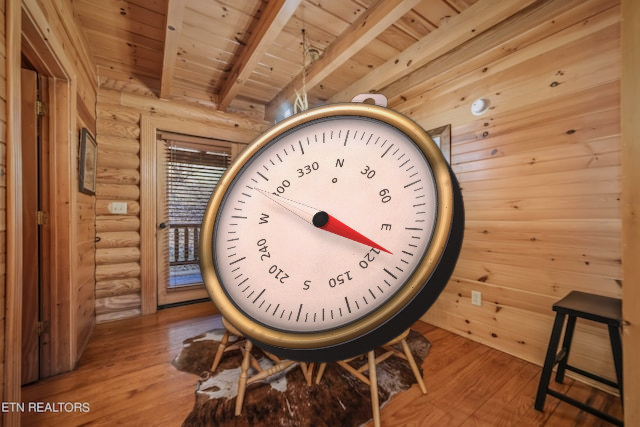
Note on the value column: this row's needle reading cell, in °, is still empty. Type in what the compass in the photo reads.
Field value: 110 °
